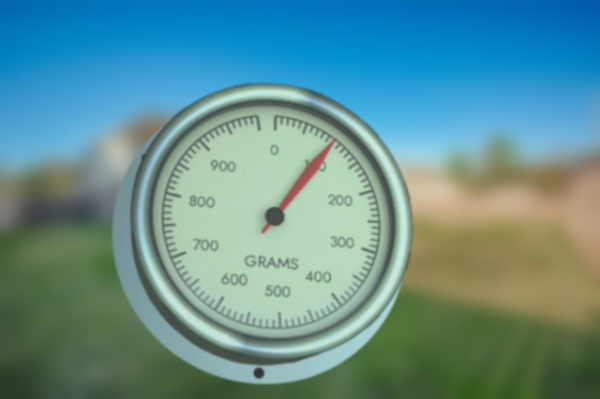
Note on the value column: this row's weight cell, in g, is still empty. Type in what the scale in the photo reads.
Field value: 100 g
